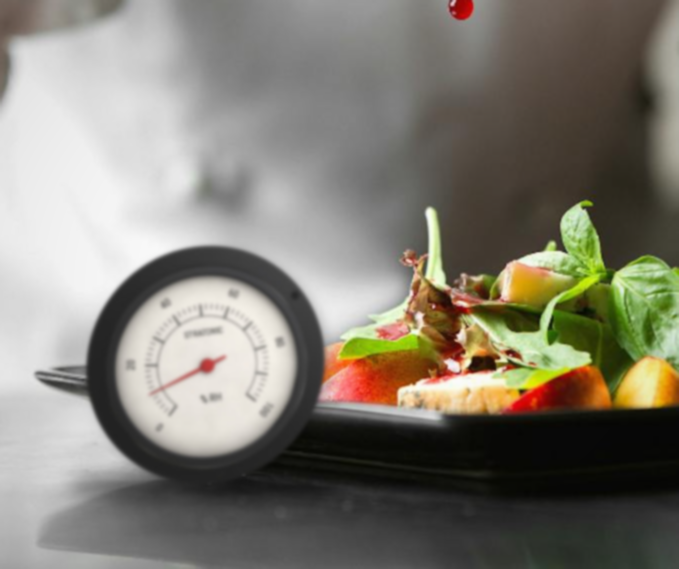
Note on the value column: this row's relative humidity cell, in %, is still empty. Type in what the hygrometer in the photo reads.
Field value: 10 %
